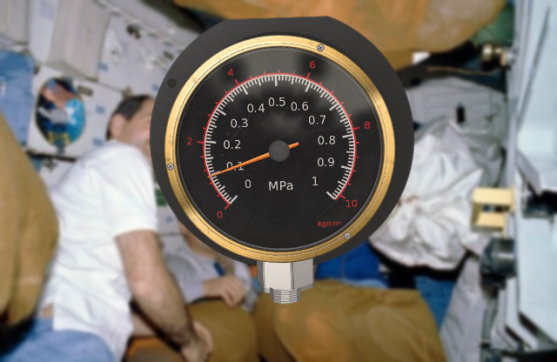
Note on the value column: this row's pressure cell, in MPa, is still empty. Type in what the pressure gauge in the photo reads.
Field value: 0.1 MPa
